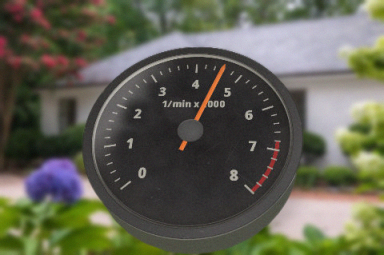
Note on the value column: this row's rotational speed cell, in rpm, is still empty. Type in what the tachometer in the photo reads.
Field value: 4600 rpm
